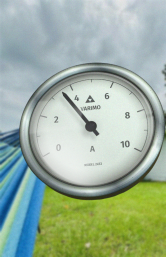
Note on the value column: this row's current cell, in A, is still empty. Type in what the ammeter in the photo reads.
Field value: 3.5 A
